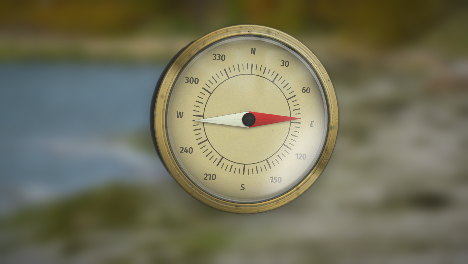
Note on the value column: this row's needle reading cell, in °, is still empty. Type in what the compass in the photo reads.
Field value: 85 °
